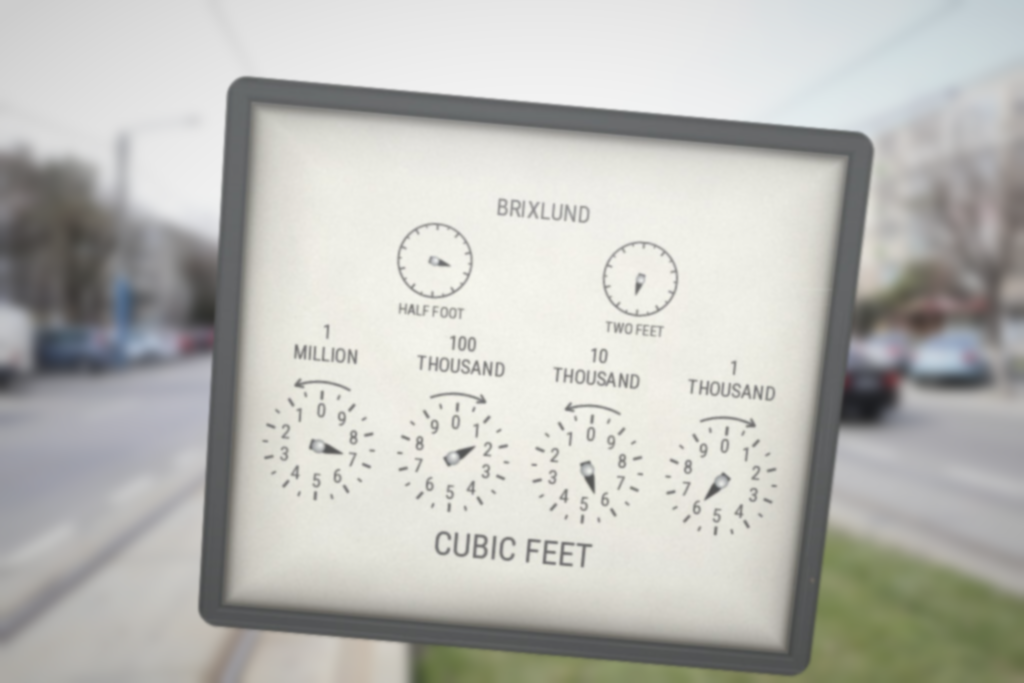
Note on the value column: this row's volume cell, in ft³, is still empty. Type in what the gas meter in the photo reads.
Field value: 715600 ft³
